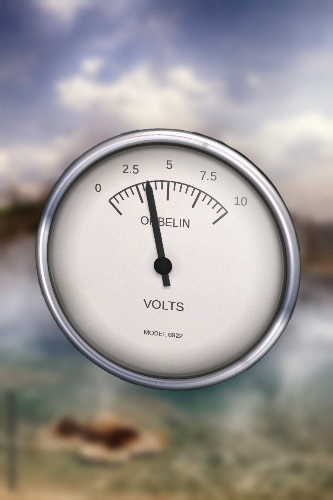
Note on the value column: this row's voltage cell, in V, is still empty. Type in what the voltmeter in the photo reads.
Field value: 3.5 V
